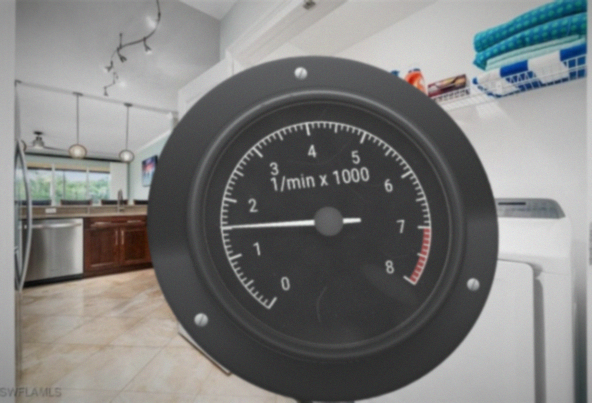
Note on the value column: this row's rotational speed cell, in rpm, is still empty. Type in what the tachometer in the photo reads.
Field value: 1500 rpm
